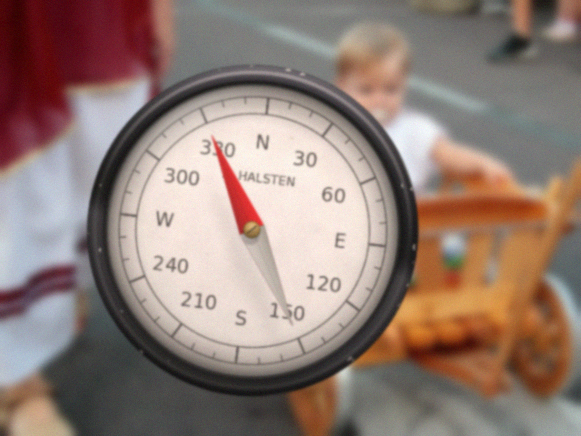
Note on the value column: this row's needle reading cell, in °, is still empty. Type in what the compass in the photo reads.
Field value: 330 °
